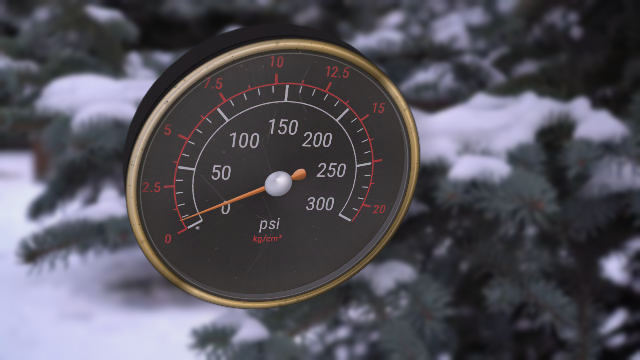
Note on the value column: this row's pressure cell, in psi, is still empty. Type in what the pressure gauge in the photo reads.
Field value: 10 psi
